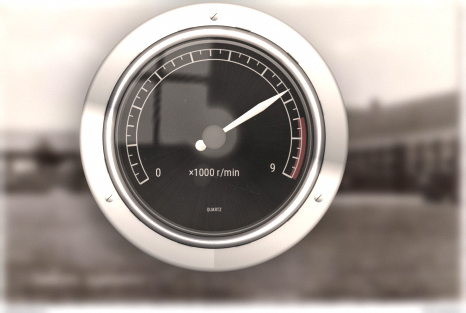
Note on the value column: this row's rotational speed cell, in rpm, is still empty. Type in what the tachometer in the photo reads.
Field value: 6750 rpm
